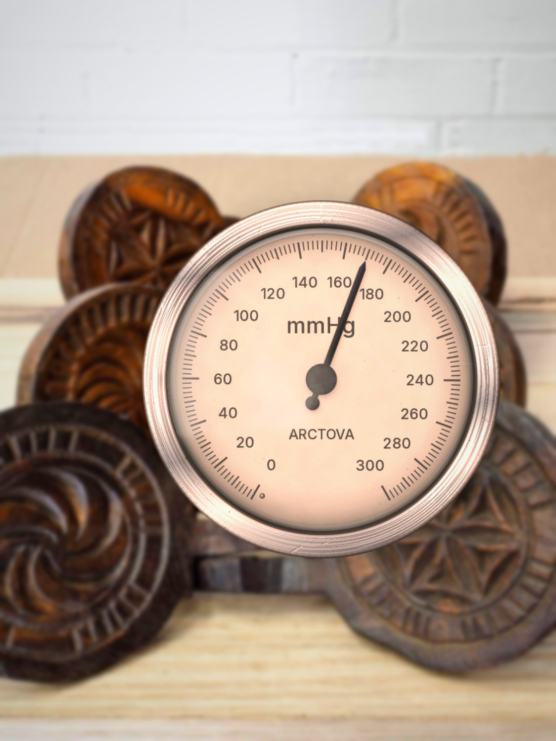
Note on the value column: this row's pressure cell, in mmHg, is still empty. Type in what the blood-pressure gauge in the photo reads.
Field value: 170 mmHg
